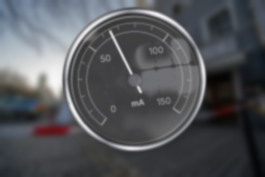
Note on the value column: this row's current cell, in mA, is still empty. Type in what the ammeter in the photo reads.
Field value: 65 mA
